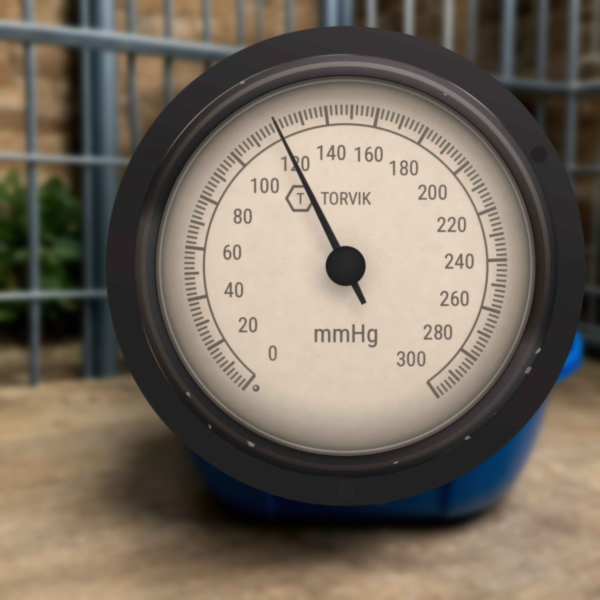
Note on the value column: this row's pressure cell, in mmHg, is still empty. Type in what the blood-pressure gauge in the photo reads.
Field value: 120 mmHg
